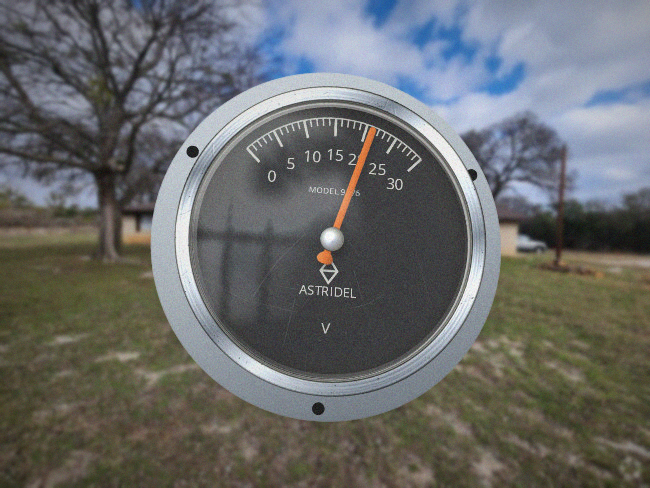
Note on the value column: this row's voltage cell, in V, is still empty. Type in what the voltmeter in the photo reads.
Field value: 21 V
